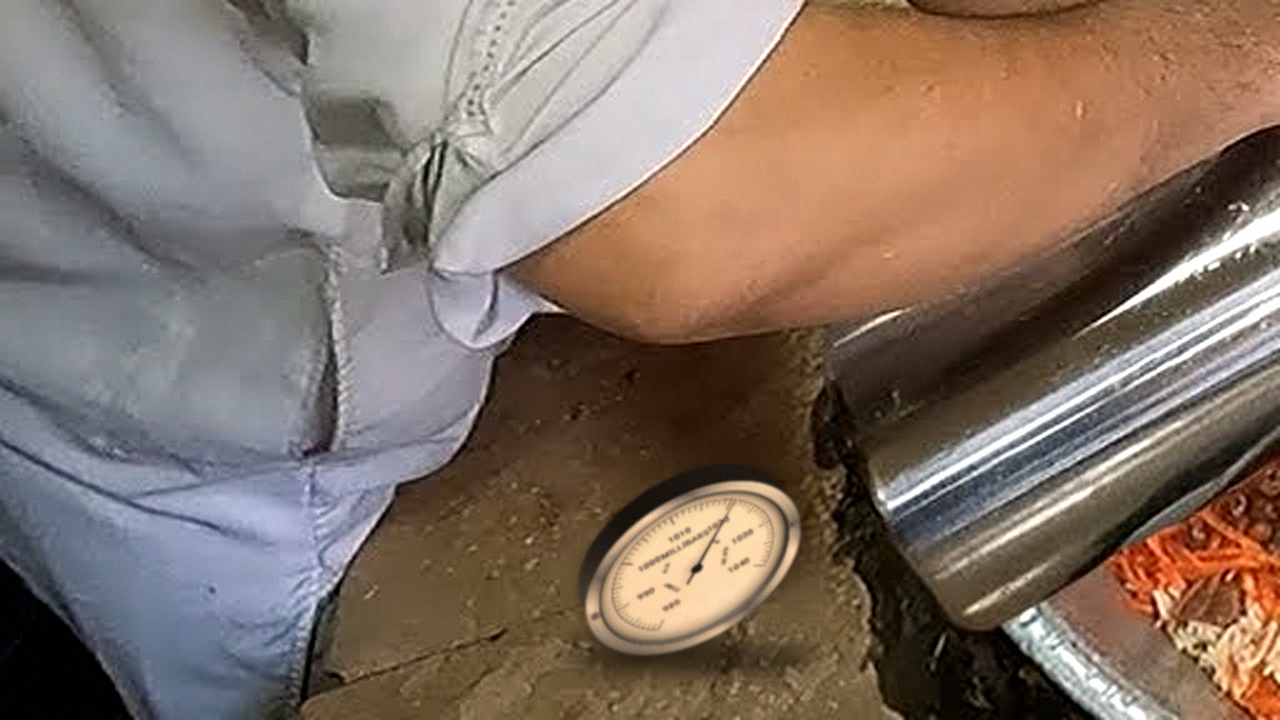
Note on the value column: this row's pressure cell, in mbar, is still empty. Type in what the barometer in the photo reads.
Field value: 1020 mbar
